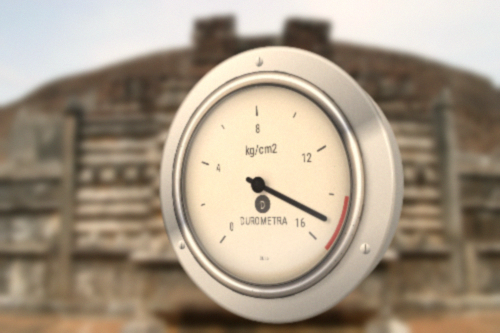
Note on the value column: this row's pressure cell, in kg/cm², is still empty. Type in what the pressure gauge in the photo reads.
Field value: 15 kg/cm²
